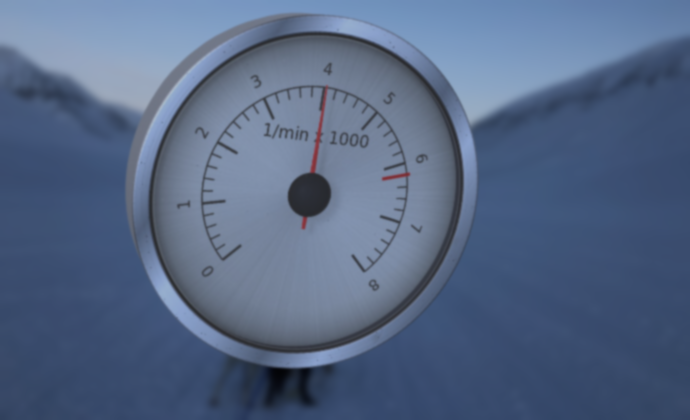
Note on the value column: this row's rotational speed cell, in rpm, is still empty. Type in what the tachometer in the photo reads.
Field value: 4000 rpm
